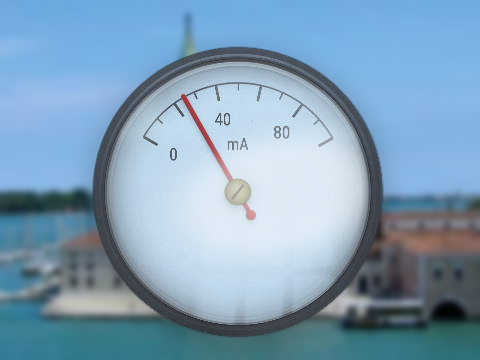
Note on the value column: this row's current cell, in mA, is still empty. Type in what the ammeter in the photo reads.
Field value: 25 mA
